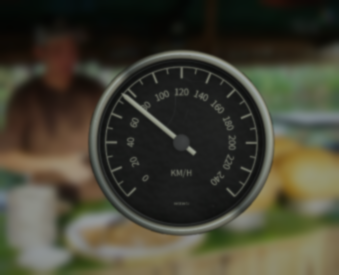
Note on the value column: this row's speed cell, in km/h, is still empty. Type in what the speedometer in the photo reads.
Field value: 75 km/h
